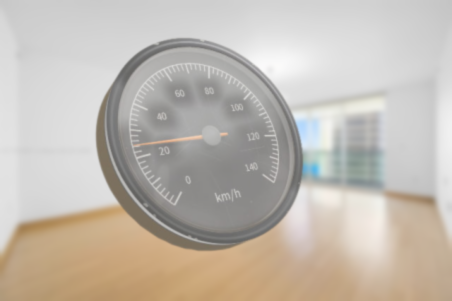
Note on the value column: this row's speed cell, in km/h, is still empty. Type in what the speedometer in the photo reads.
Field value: 24 km/h
